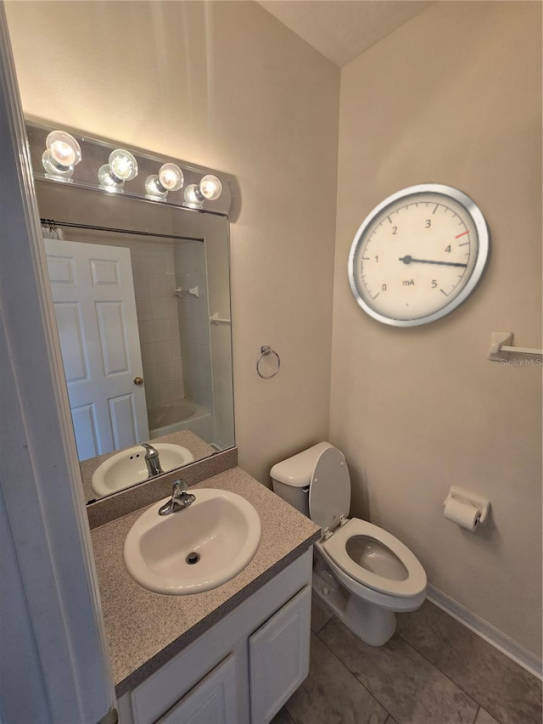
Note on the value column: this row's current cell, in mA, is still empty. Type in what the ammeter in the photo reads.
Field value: 4.4 mA
